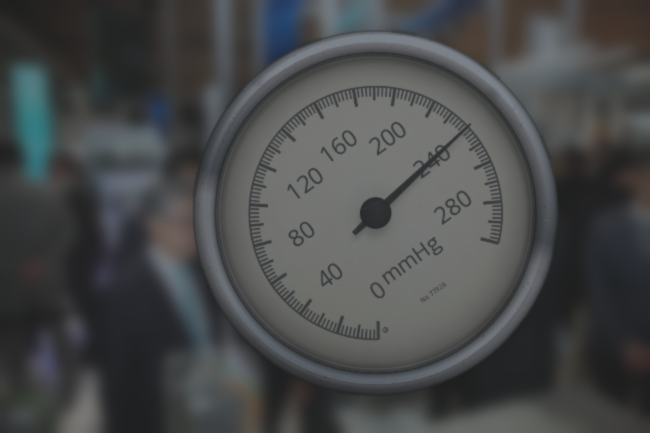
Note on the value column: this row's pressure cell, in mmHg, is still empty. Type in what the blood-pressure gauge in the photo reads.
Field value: 240 mmHg
